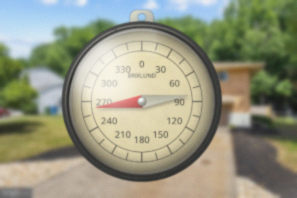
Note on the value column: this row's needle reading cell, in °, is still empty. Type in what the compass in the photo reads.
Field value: 262.5 °
